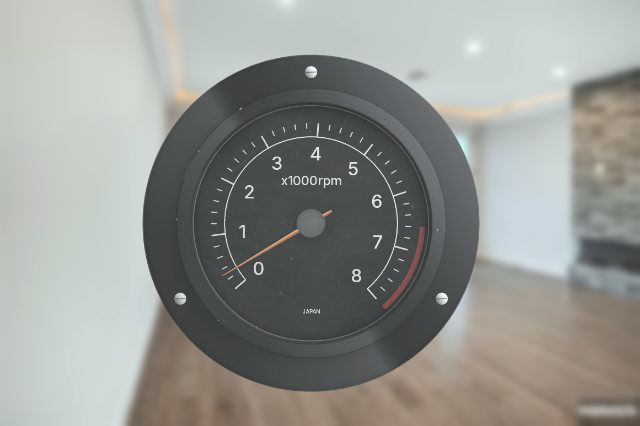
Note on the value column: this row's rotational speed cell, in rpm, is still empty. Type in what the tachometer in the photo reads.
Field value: 300 rpm
